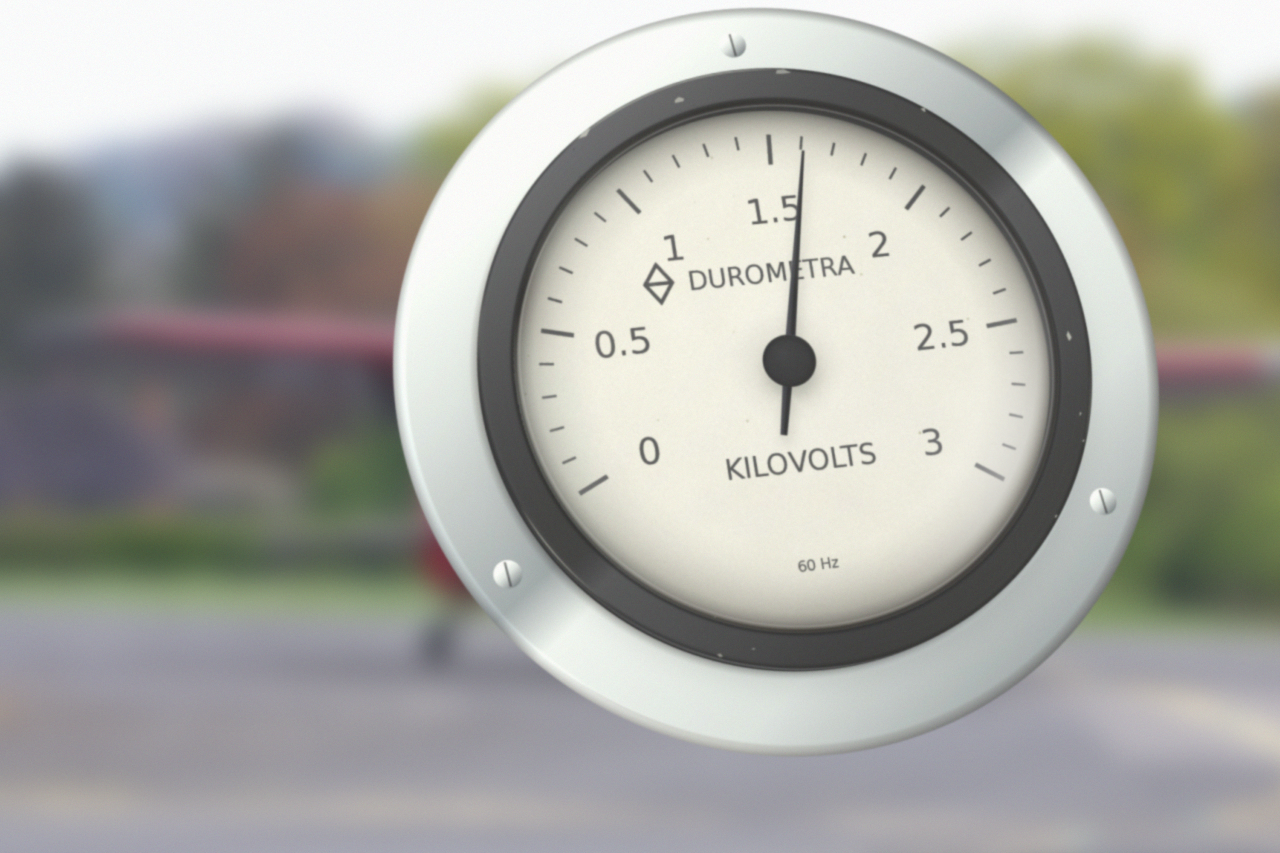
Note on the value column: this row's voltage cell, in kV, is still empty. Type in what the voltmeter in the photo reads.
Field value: 1.6 kV
